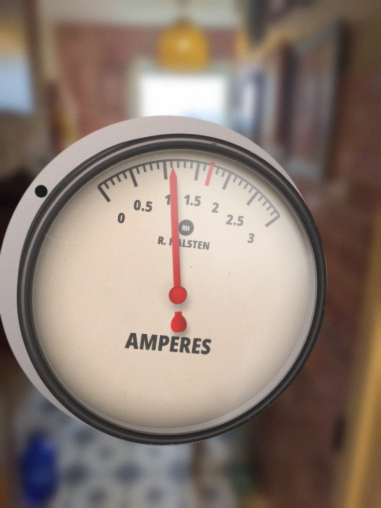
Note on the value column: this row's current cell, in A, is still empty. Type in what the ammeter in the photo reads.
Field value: 1.1 A
